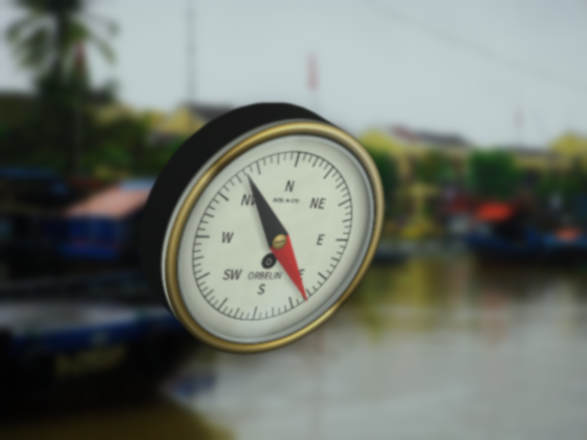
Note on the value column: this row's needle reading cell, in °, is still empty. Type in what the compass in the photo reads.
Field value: 140 °
